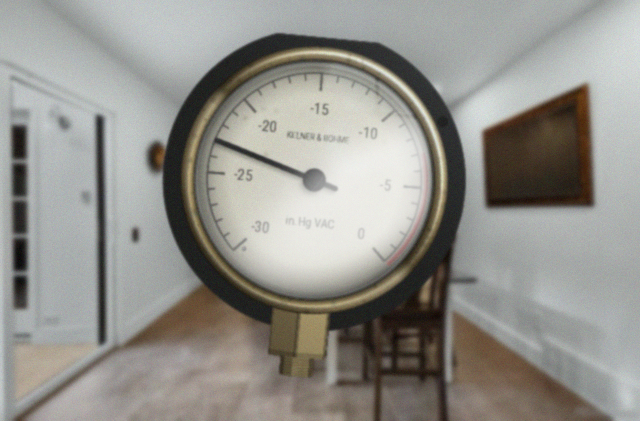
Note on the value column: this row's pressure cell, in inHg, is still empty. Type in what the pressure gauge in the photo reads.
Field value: -23 inHg
